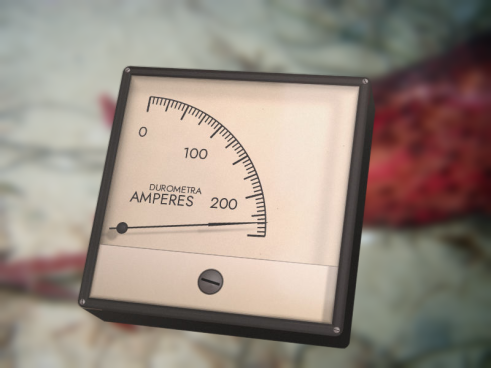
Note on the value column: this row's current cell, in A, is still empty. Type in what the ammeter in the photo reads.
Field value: 235 A
